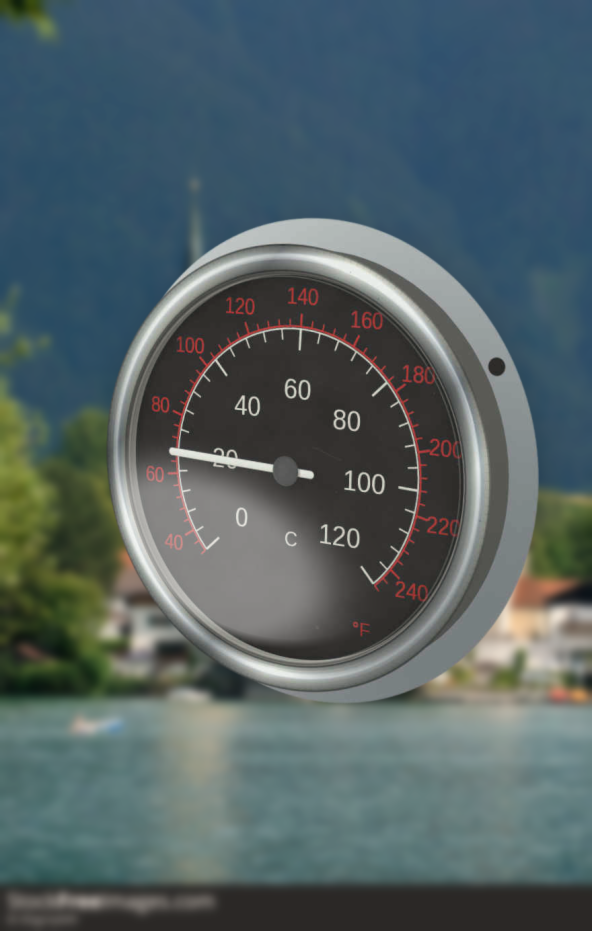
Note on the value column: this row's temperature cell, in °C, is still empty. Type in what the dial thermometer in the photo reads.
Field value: 20 °C
